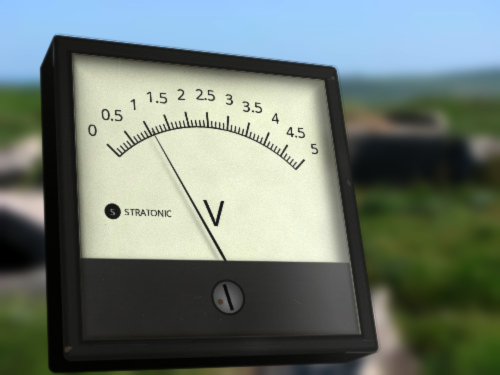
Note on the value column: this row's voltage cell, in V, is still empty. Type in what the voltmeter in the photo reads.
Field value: 1 V
